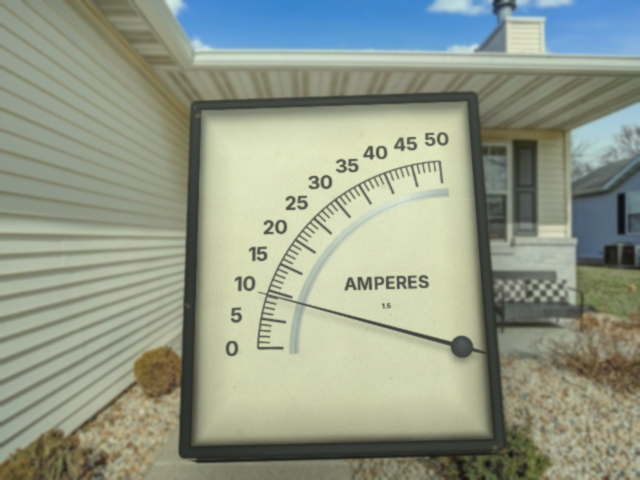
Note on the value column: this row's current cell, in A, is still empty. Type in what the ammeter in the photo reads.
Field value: 9 A
